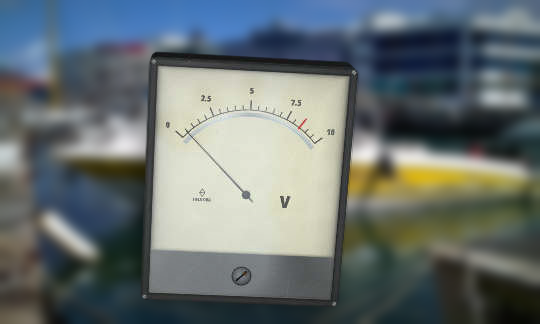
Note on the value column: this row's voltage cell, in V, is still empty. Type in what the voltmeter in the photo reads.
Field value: 0.5 V
